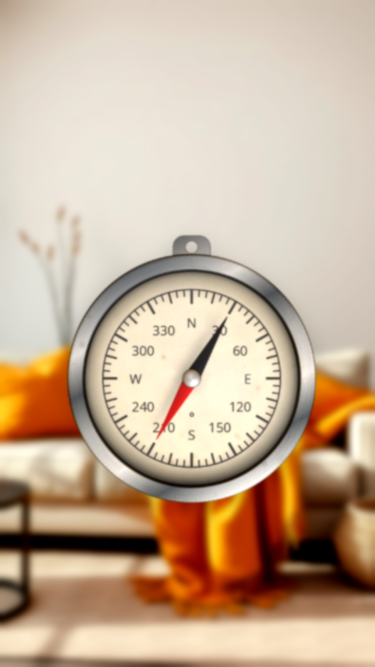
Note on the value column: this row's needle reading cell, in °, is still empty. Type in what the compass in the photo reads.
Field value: 210 °
